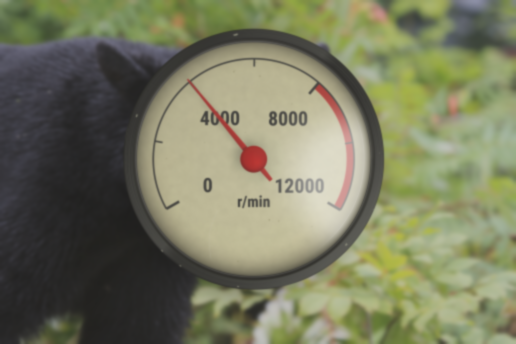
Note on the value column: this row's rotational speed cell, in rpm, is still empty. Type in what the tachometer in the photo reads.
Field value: 4000 rpm
